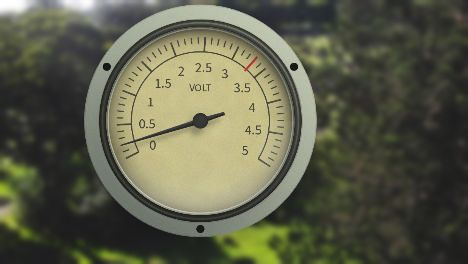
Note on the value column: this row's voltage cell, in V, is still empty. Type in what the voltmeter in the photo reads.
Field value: 0.2 V
